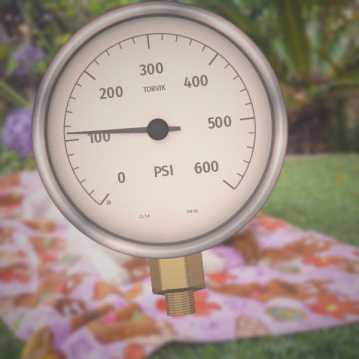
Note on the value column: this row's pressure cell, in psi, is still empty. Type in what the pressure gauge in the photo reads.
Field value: 110 psi
